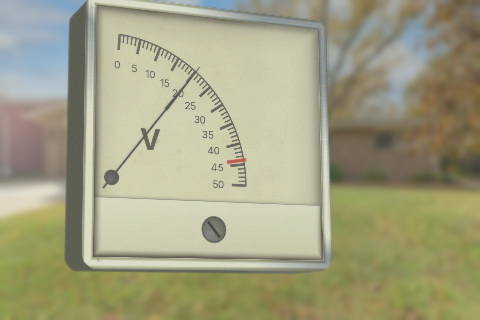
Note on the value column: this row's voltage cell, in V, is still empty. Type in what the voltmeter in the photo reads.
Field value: 20 V
